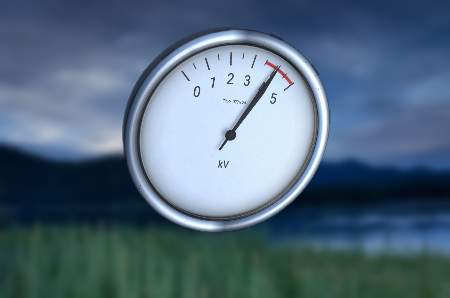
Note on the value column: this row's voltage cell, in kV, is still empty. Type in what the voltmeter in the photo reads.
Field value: 4 kV
